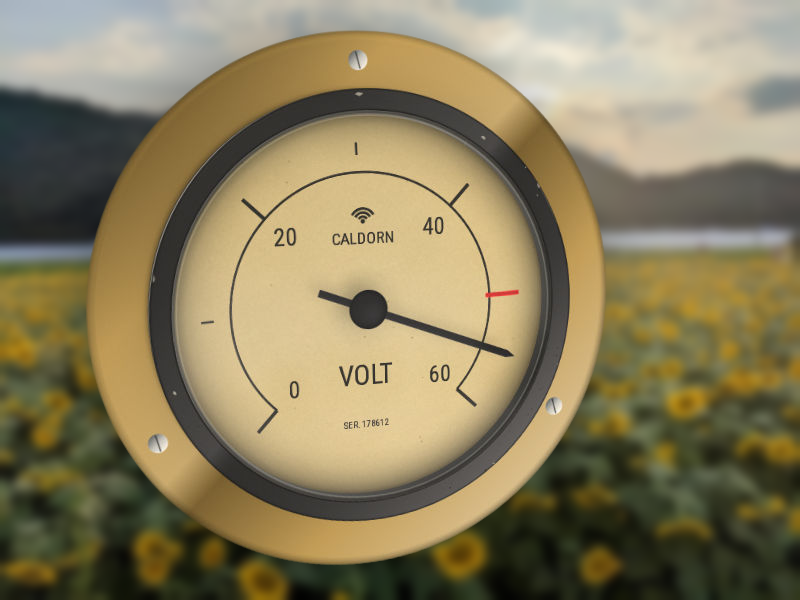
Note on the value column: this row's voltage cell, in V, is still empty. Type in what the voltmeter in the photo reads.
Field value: 55 V
